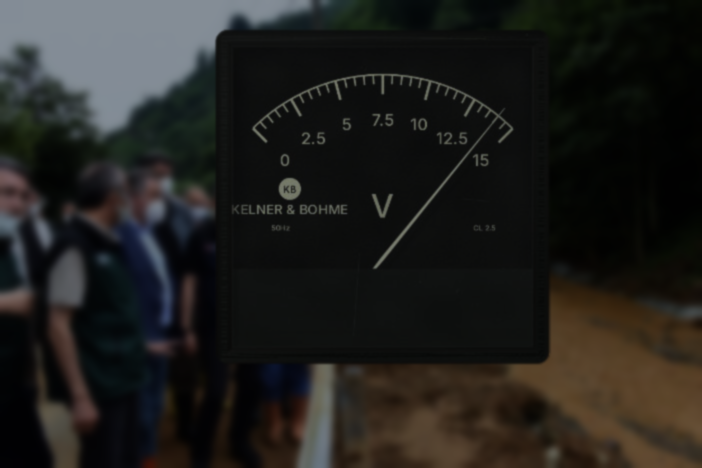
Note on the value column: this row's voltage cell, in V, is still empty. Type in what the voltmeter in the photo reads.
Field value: 14 V
